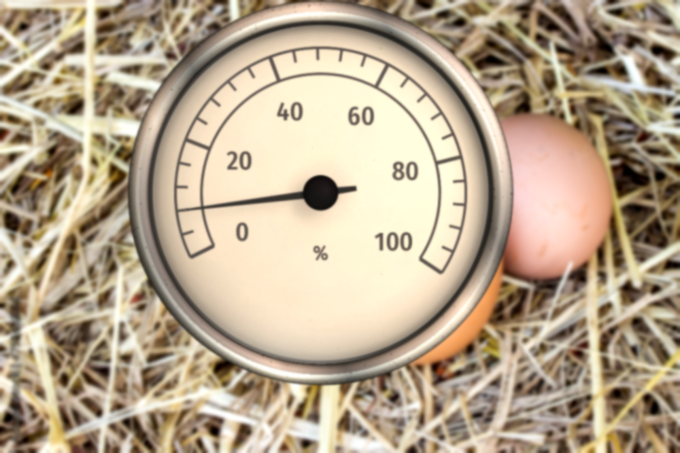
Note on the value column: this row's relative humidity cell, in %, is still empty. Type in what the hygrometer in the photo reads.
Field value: 8 %
